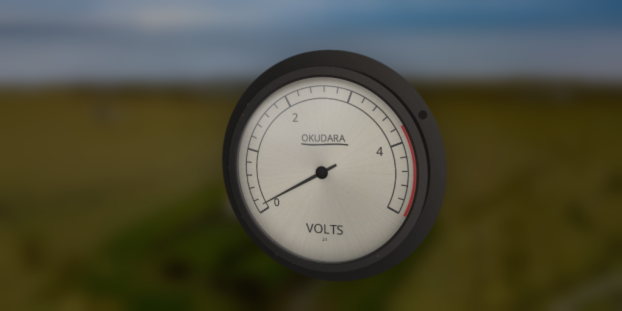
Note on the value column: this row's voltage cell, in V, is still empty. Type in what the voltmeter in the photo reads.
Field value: 0.1 V
